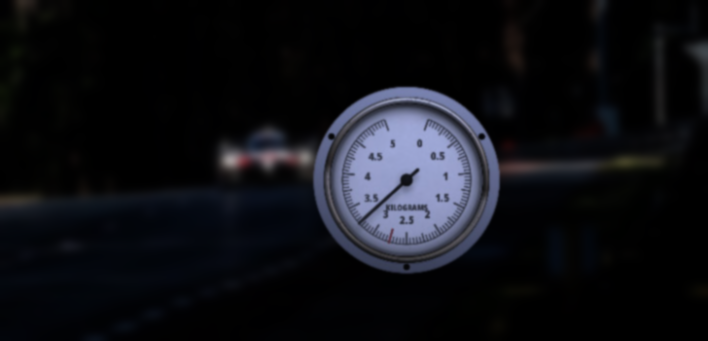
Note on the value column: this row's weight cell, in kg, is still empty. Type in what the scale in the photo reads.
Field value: 3.25 kg
